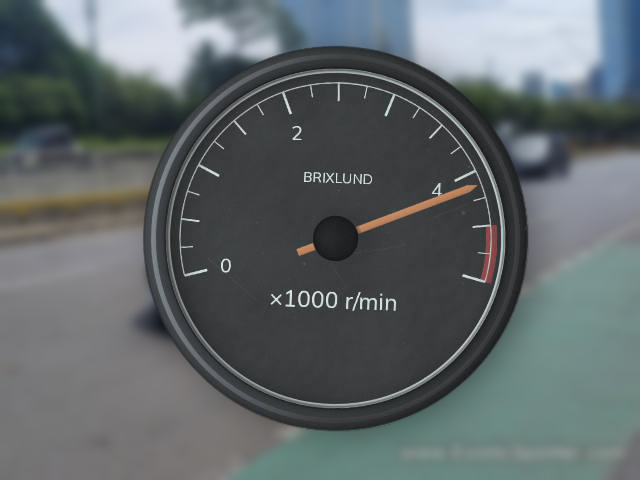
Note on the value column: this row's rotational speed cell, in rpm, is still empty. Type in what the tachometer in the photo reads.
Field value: 4125 rpm
